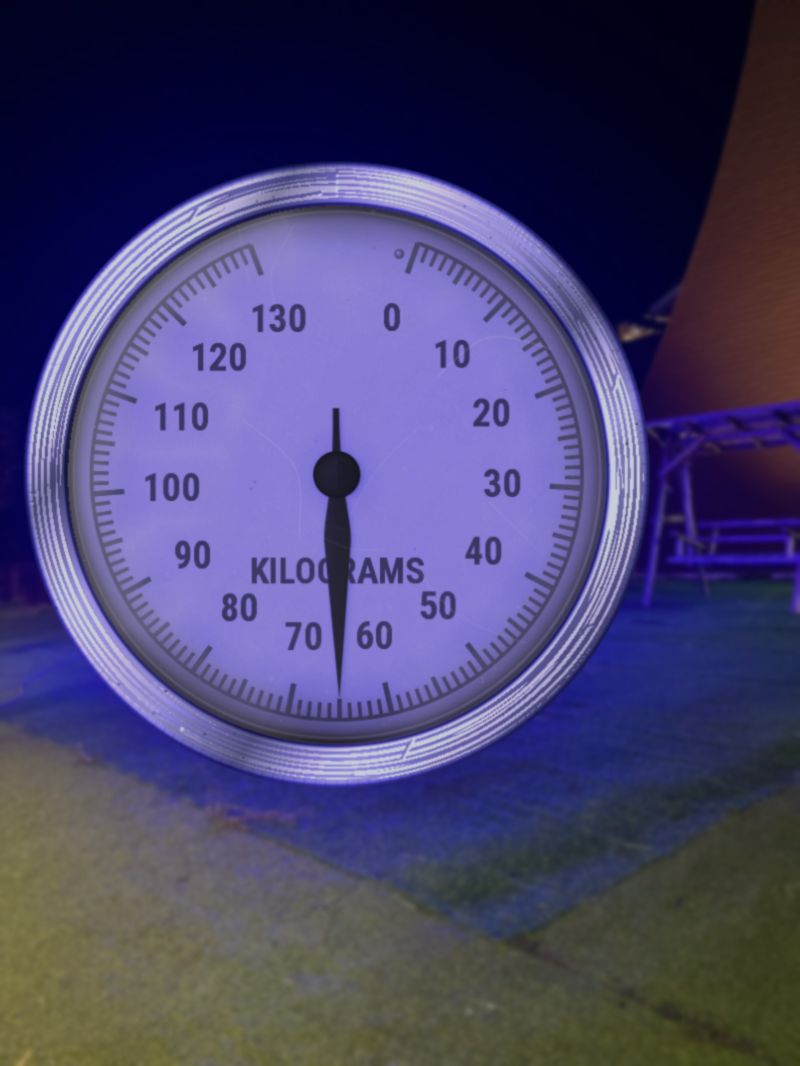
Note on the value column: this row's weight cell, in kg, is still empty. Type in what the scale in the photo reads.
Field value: 65 kg
